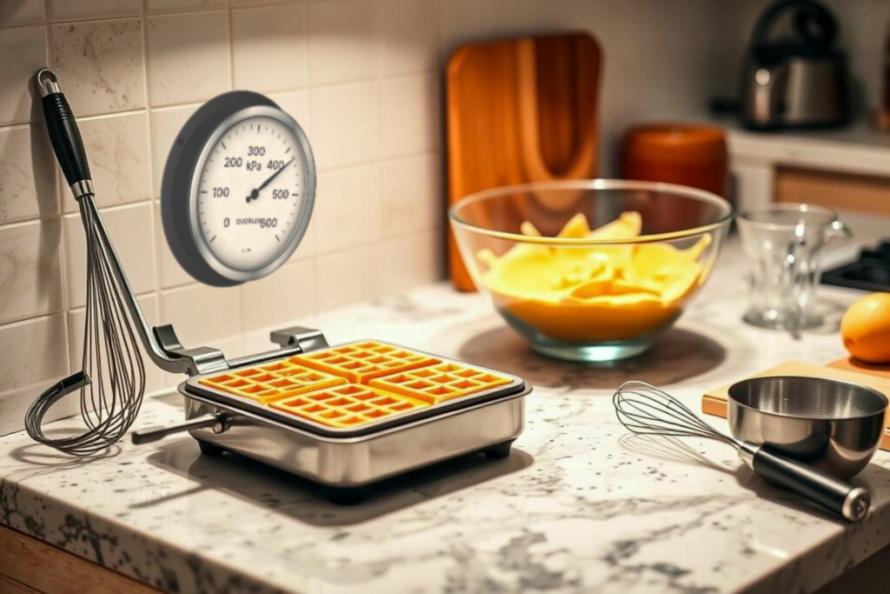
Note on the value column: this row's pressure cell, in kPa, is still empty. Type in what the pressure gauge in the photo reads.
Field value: 420 kPa
